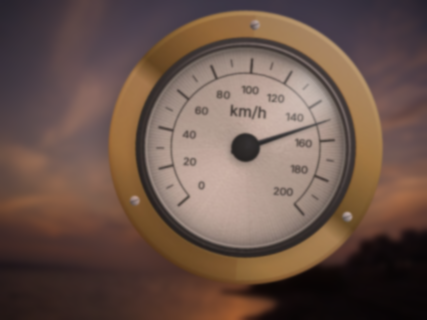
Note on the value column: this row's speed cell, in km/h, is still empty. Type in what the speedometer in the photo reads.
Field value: 150 km/h
